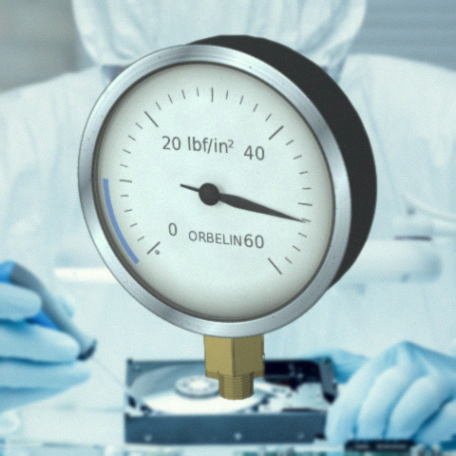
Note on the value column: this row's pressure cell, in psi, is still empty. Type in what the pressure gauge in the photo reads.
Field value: 52 psi
